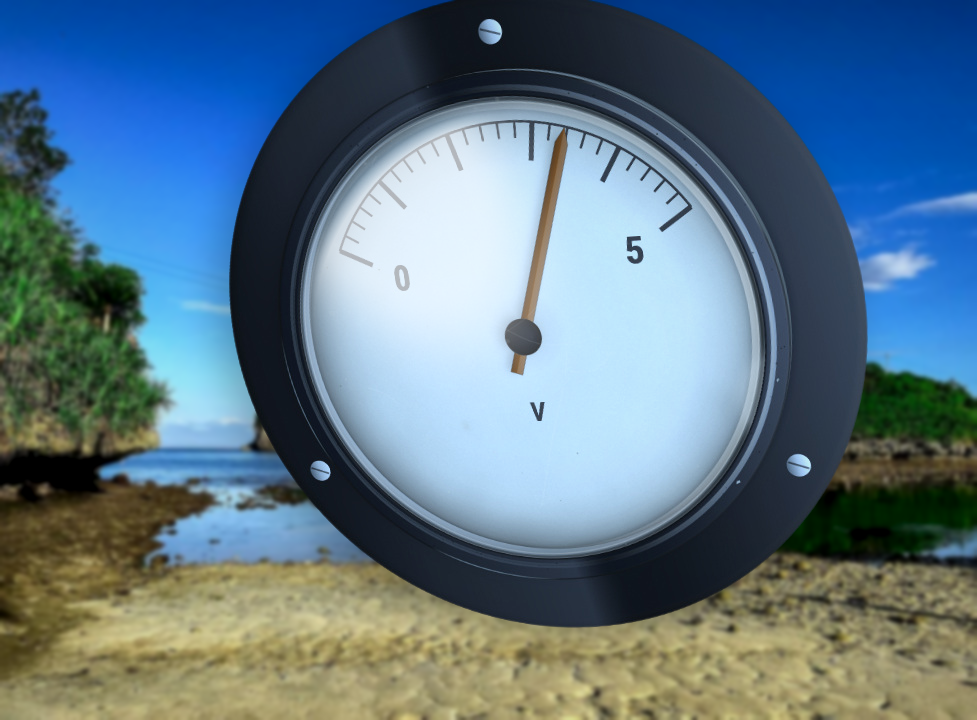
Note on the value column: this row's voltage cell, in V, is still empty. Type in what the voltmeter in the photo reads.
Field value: 3.4 V
